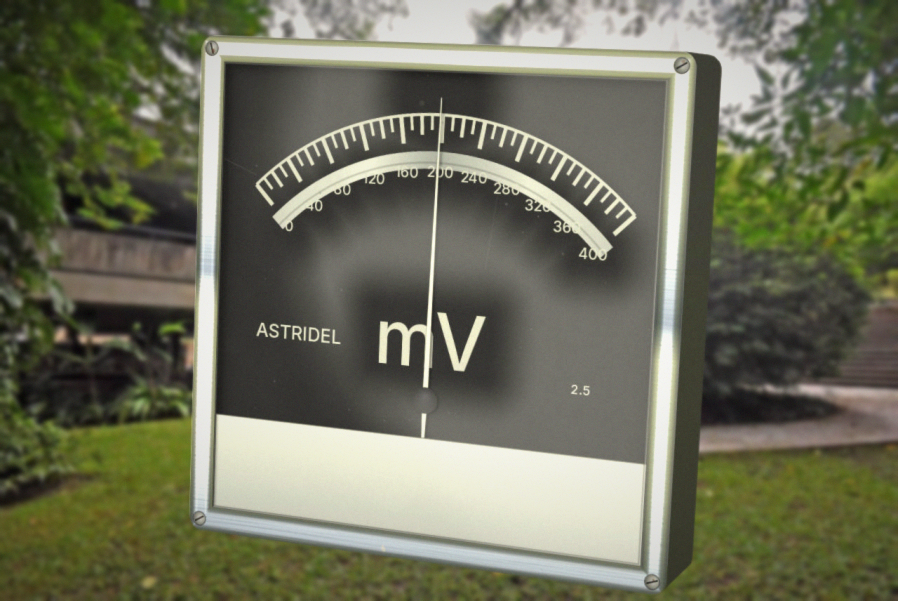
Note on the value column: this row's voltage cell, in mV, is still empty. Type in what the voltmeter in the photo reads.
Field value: 200 mV
